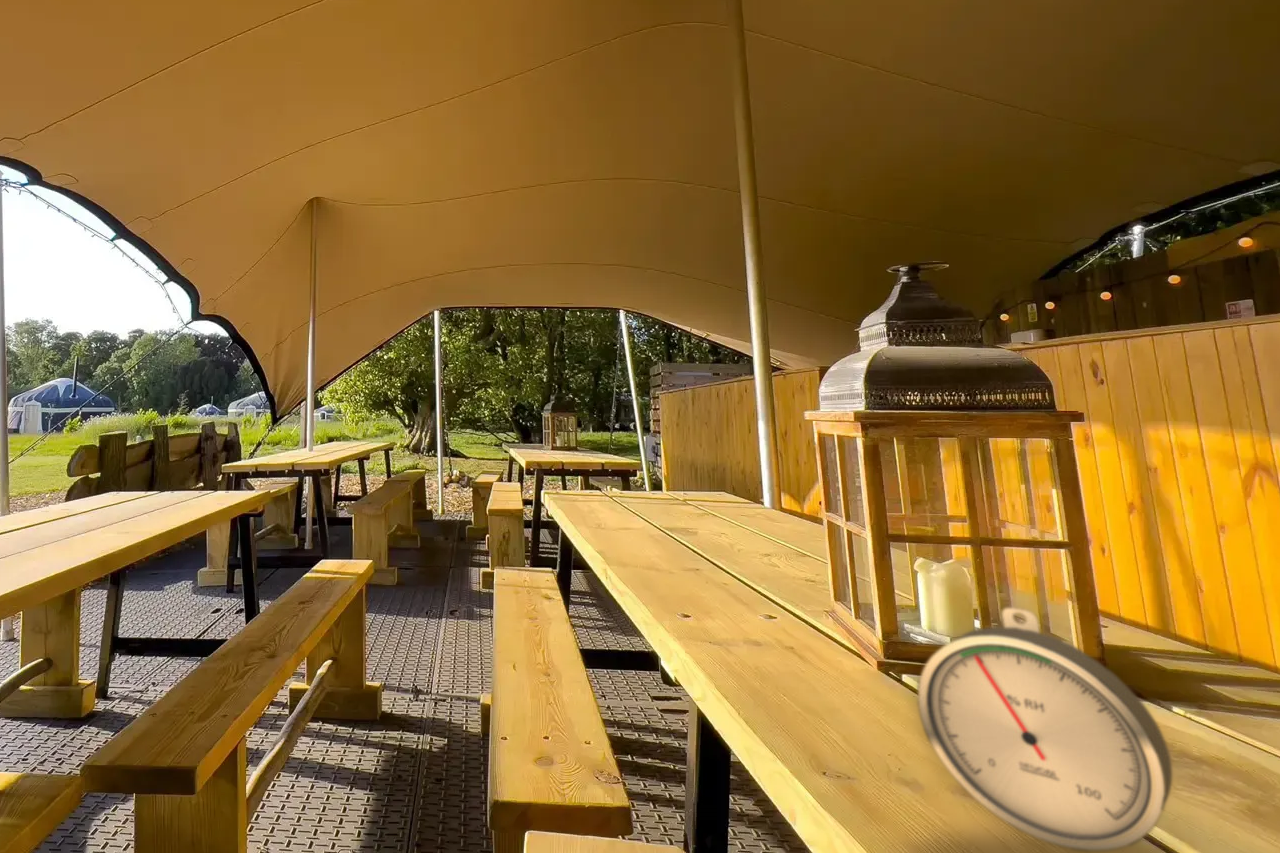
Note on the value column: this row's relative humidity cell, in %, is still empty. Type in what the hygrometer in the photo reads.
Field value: 40 %
